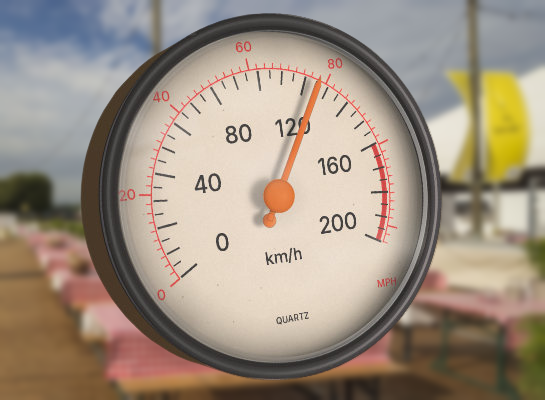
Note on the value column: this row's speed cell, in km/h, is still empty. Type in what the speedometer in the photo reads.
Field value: 125 km/h
